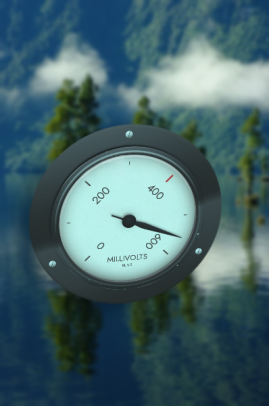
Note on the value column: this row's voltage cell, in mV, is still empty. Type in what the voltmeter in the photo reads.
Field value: 550 mV
